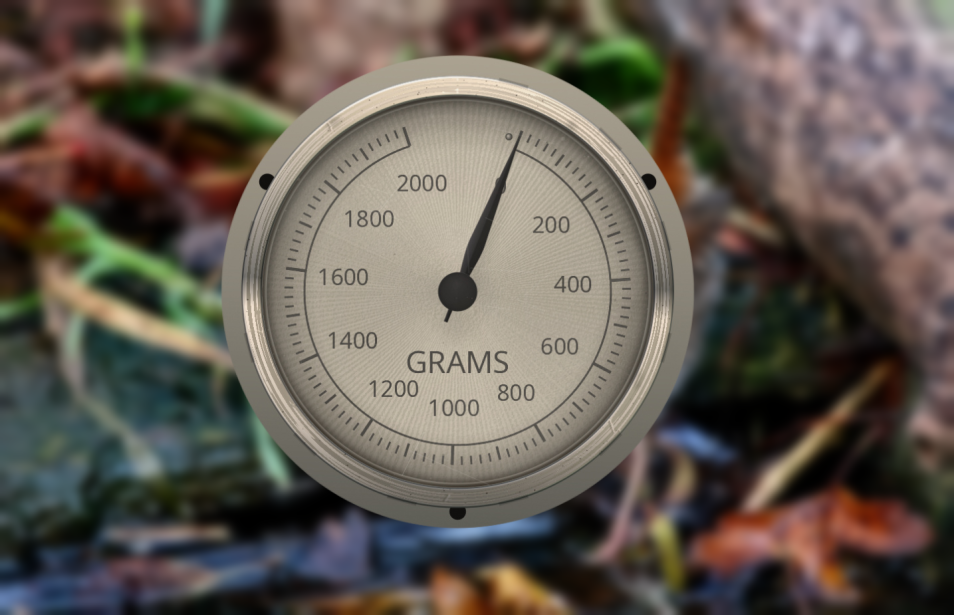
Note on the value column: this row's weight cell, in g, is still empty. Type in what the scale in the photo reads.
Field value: 0 g
